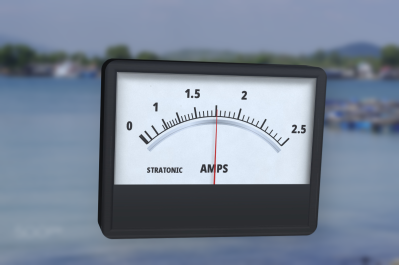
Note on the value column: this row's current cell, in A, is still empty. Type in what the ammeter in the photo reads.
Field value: 1.75 A
